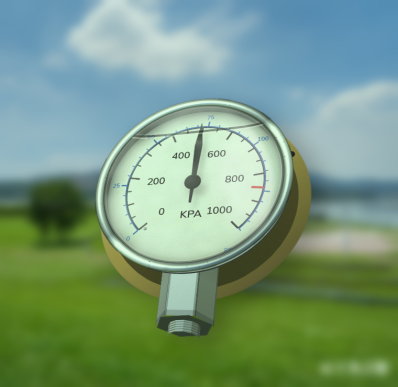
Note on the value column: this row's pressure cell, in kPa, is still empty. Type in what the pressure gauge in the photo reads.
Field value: 500 kPa
